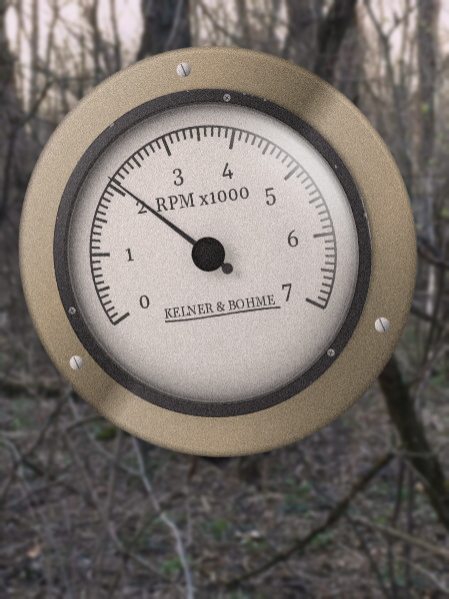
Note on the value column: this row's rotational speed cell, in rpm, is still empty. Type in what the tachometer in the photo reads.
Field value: 2100 rpm
